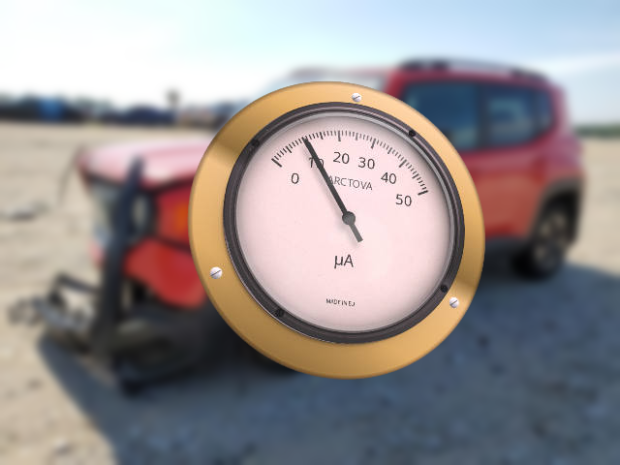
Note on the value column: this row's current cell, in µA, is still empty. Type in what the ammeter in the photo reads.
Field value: 10 µA
